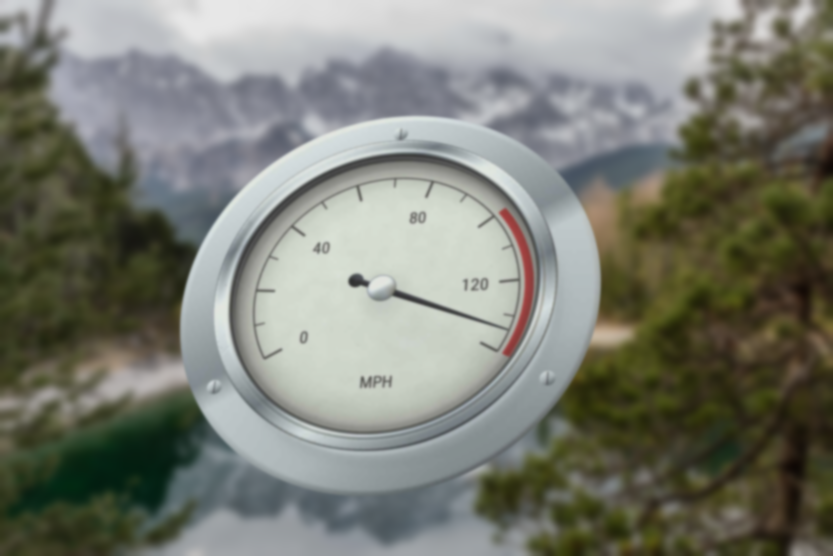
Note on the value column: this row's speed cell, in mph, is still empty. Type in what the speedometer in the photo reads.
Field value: 135 mph
